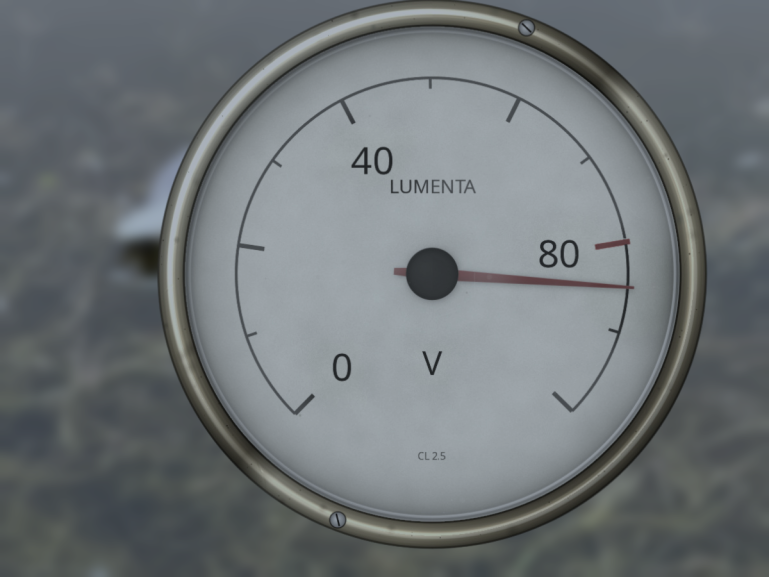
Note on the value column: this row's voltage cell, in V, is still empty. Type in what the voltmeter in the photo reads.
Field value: 85 V
